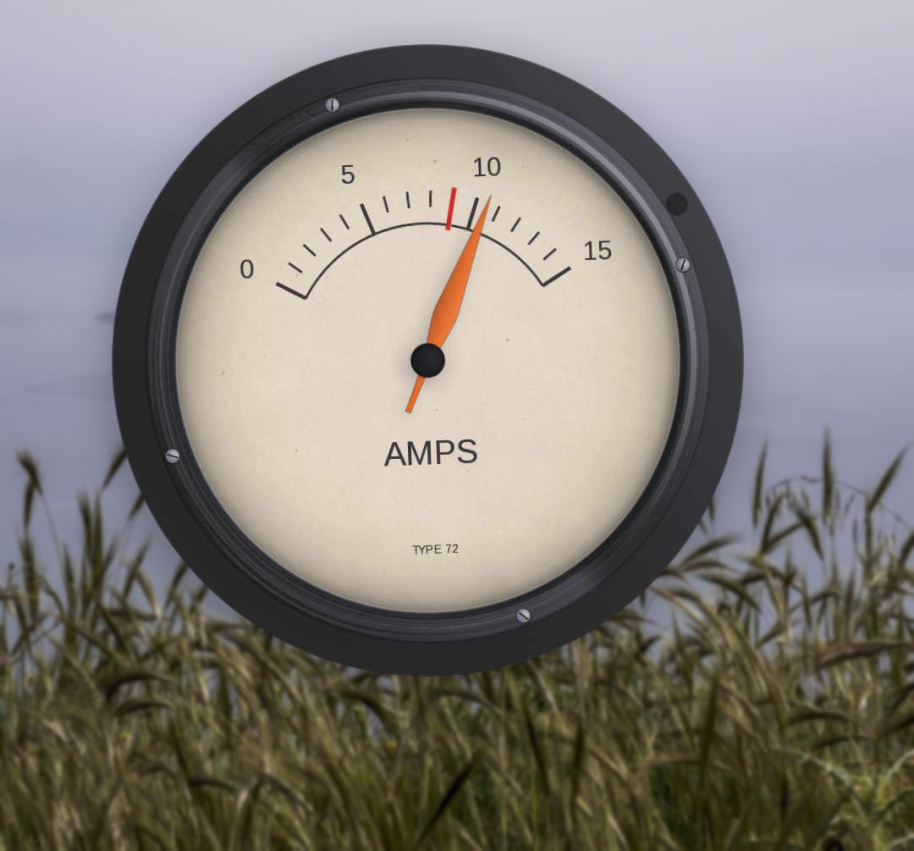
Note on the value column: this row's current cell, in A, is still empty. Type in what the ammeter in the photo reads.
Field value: 10.5 A
